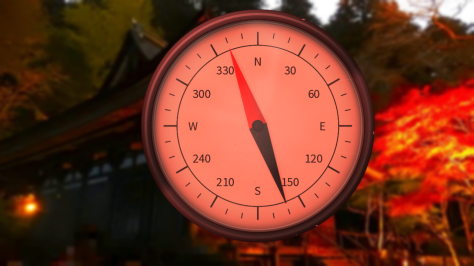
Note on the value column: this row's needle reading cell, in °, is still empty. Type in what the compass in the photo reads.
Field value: 340 °
